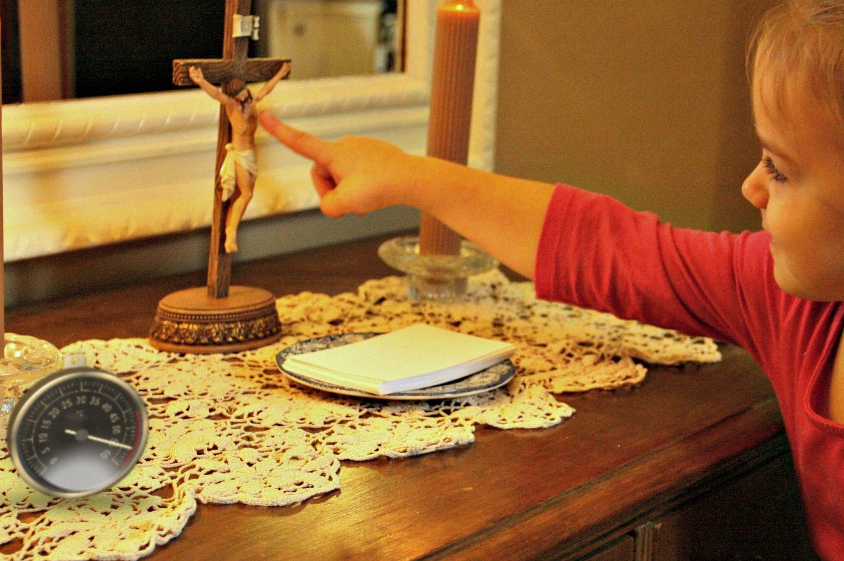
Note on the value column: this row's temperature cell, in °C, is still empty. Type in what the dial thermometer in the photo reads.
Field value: 55 °C
